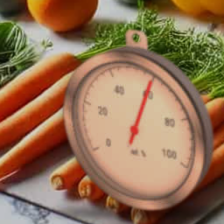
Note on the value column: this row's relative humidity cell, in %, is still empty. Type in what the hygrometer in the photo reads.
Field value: 60 %
